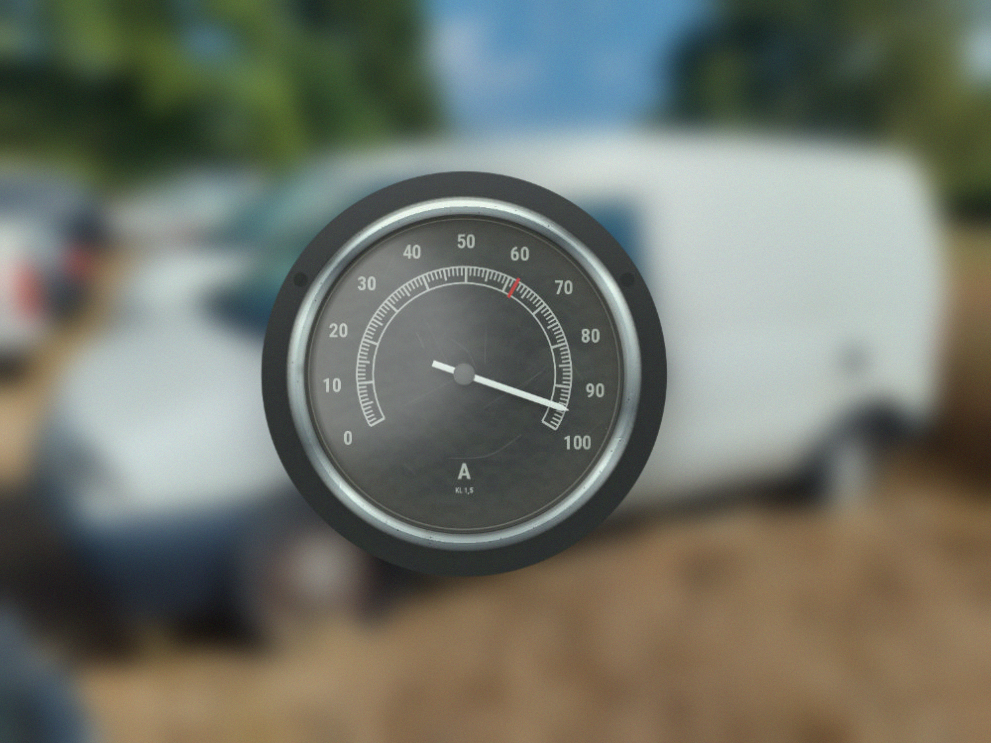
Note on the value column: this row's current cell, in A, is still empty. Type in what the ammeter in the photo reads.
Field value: 95 A
